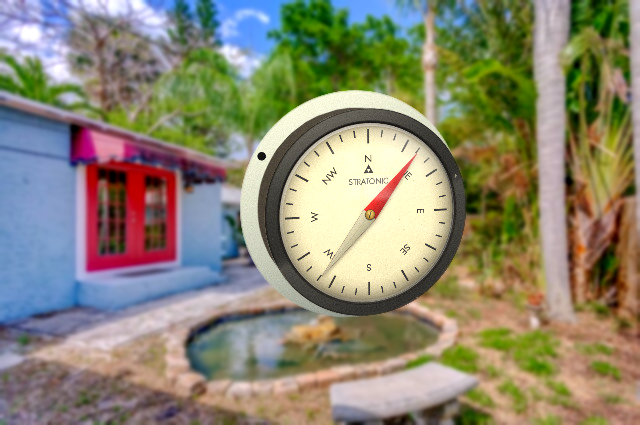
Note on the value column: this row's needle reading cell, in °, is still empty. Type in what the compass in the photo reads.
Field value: 40 °
